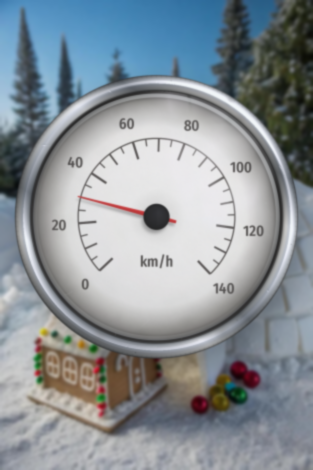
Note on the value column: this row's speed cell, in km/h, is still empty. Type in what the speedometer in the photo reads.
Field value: 30 km/h
